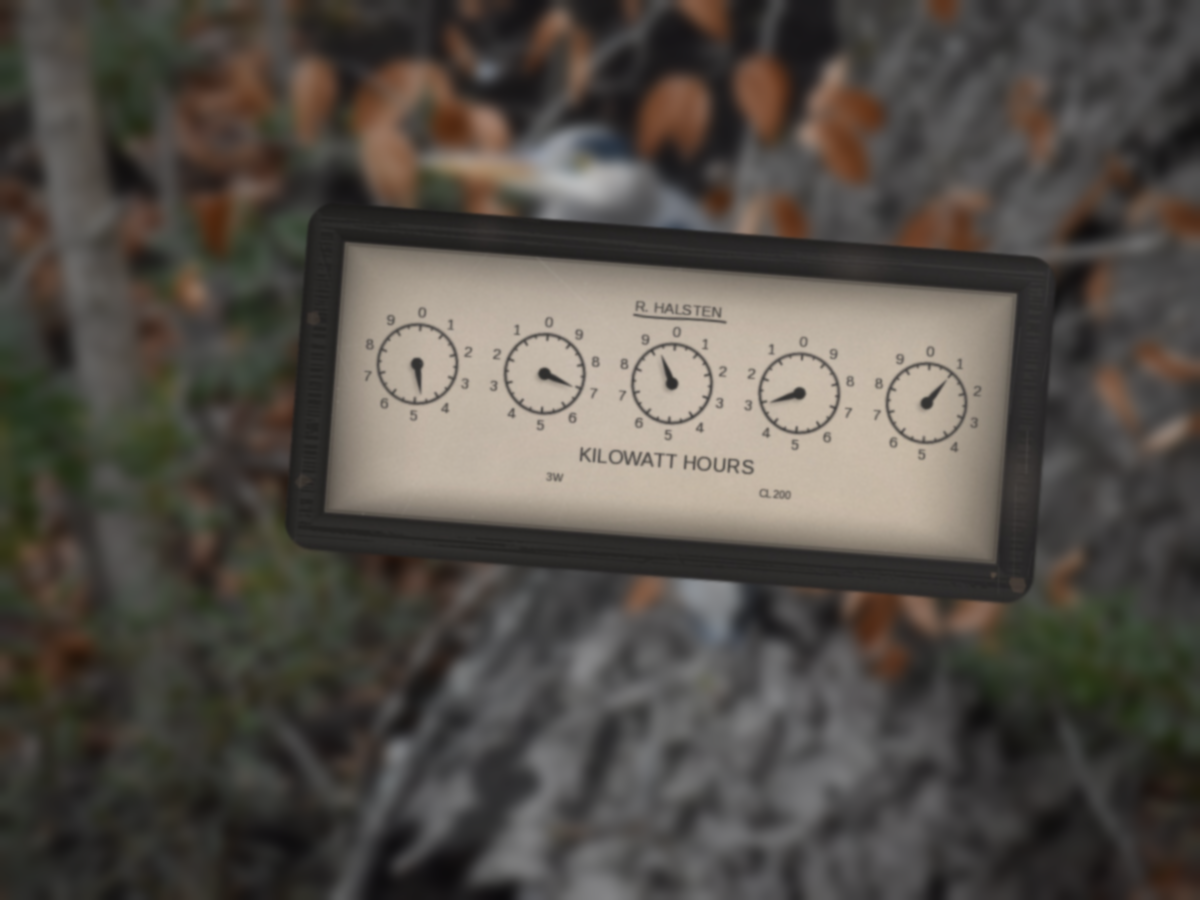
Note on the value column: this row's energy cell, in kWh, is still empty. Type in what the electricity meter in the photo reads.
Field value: 46931 kWh
